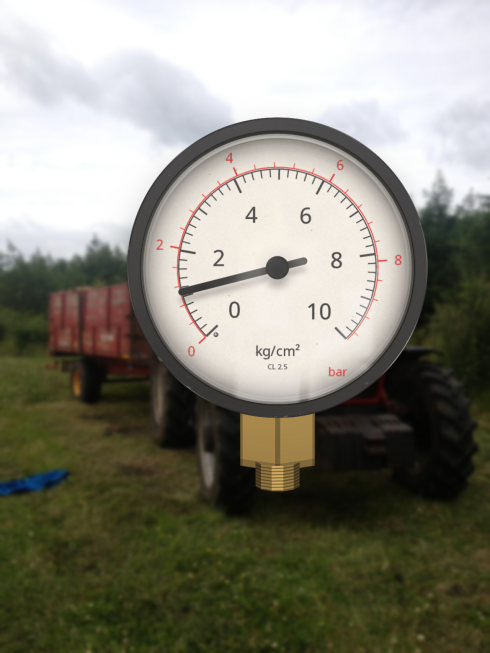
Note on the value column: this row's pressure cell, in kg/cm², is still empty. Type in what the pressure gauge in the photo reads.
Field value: 1.1 kg/cm²
